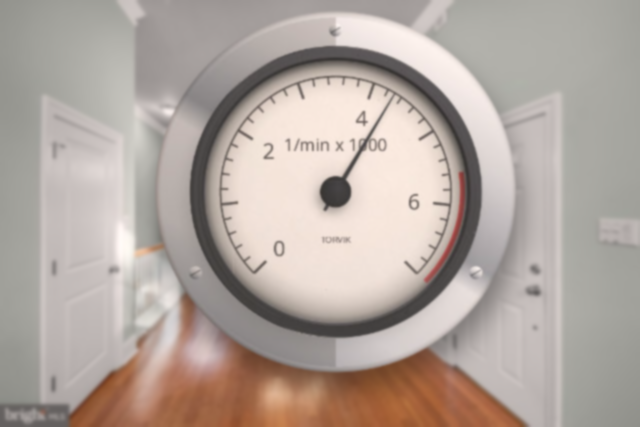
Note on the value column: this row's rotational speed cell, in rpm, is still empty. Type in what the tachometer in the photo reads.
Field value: 4300 rpm
